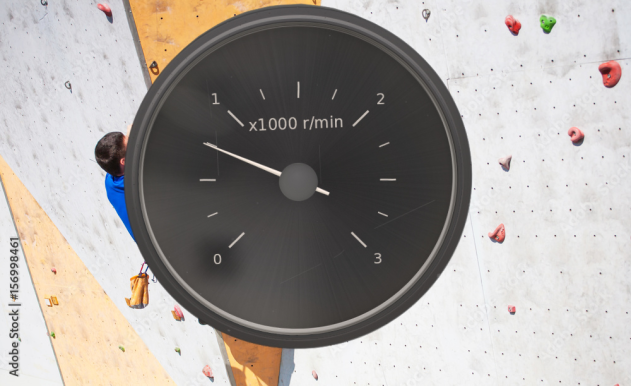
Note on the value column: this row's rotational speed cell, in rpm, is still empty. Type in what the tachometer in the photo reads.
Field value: 750 rpm
